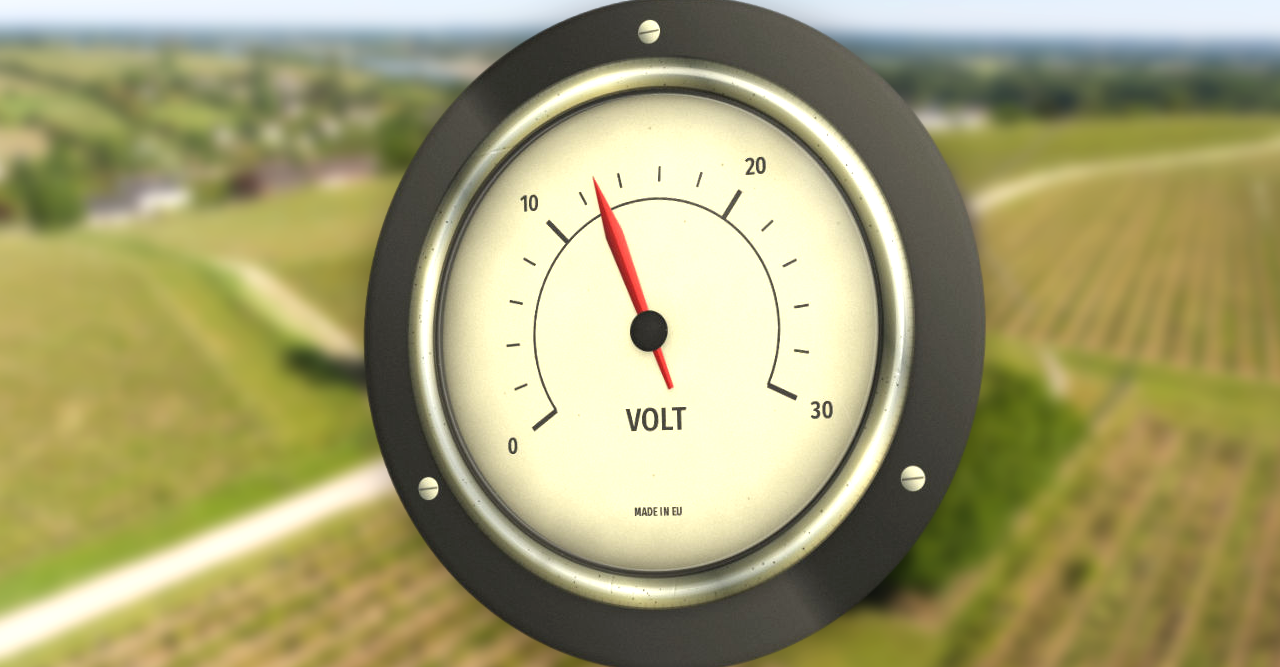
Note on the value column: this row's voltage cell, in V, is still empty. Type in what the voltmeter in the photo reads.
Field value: 13 V
